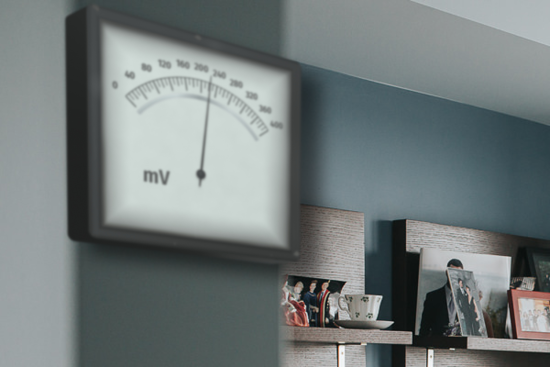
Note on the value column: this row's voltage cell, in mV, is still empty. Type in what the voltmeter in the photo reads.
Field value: 220 mV
